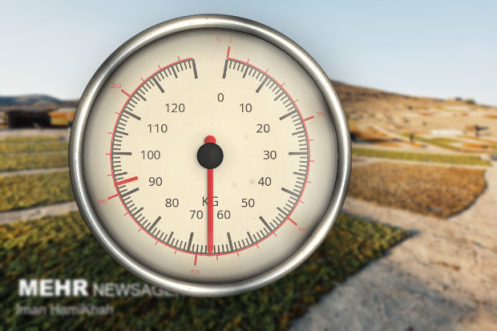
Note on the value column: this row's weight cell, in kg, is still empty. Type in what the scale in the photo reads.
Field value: 65 kg
